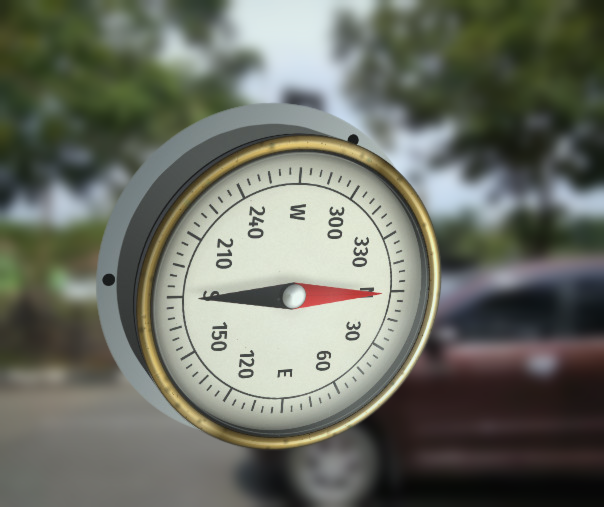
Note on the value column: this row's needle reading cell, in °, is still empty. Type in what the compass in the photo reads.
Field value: 0 °
